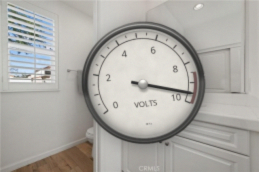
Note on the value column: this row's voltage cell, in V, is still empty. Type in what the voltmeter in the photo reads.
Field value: 9.5 V
